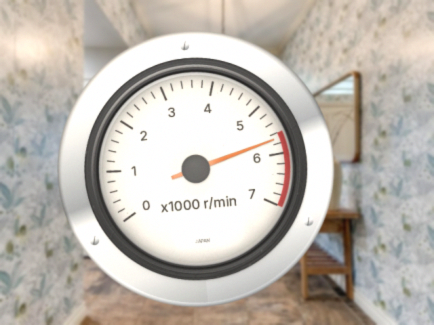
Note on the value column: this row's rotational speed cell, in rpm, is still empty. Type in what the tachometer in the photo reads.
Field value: 5700 rpm
